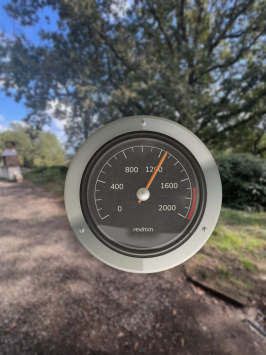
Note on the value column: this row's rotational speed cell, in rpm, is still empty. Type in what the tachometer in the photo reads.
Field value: 1250 rpm
